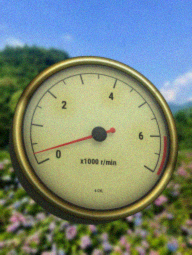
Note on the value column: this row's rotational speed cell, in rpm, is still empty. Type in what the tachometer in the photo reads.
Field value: 250 rpm
